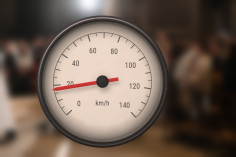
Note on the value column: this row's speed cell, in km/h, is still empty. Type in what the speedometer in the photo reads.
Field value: 17.5 km/h
